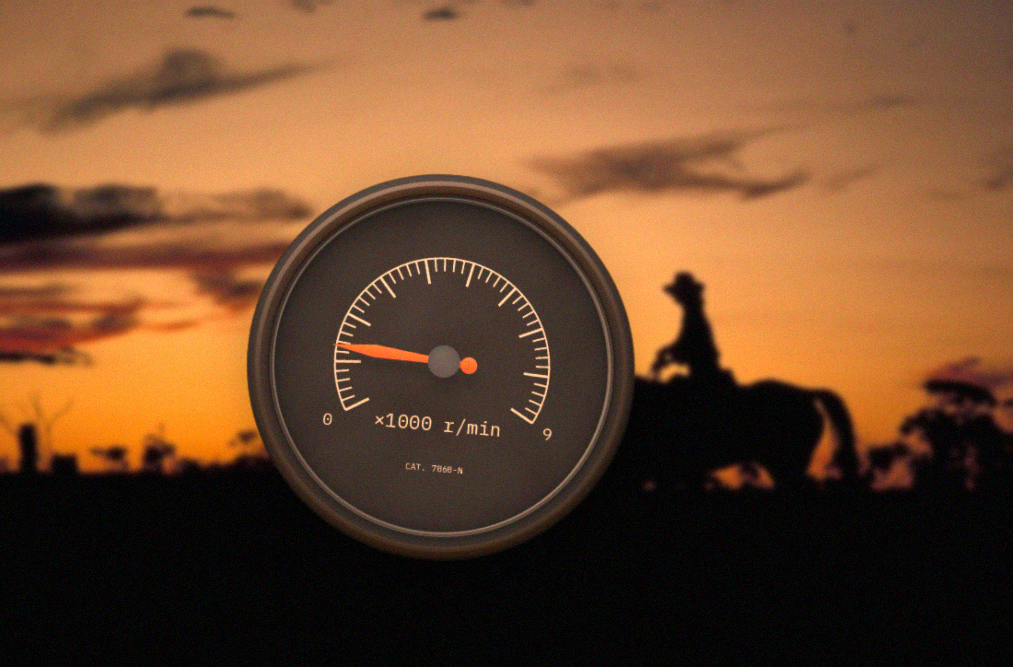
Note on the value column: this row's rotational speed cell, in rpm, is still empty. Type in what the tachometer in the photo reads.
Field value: 1300 rpm
